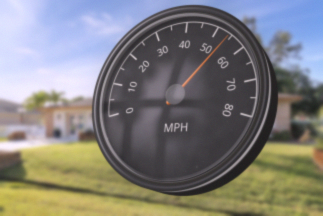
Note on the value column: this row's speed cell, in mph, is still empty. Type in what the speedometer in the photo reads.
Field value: 55 mph
